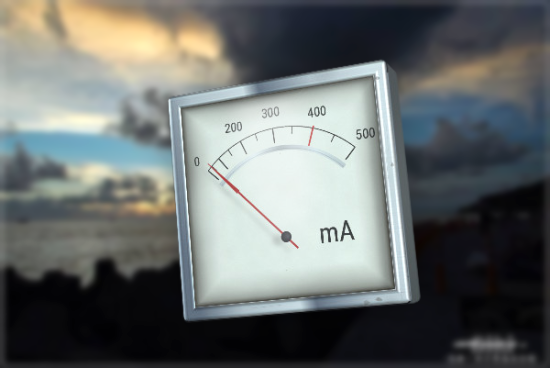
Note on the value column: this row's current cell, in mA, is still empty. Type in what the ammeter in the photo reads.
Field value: 50 mA
